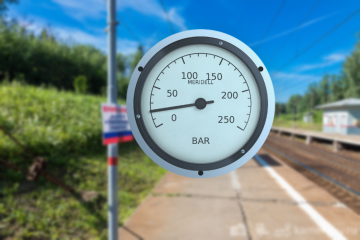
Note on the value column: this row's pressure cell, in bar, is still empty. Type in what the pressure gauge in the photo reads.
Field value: 20 bar
